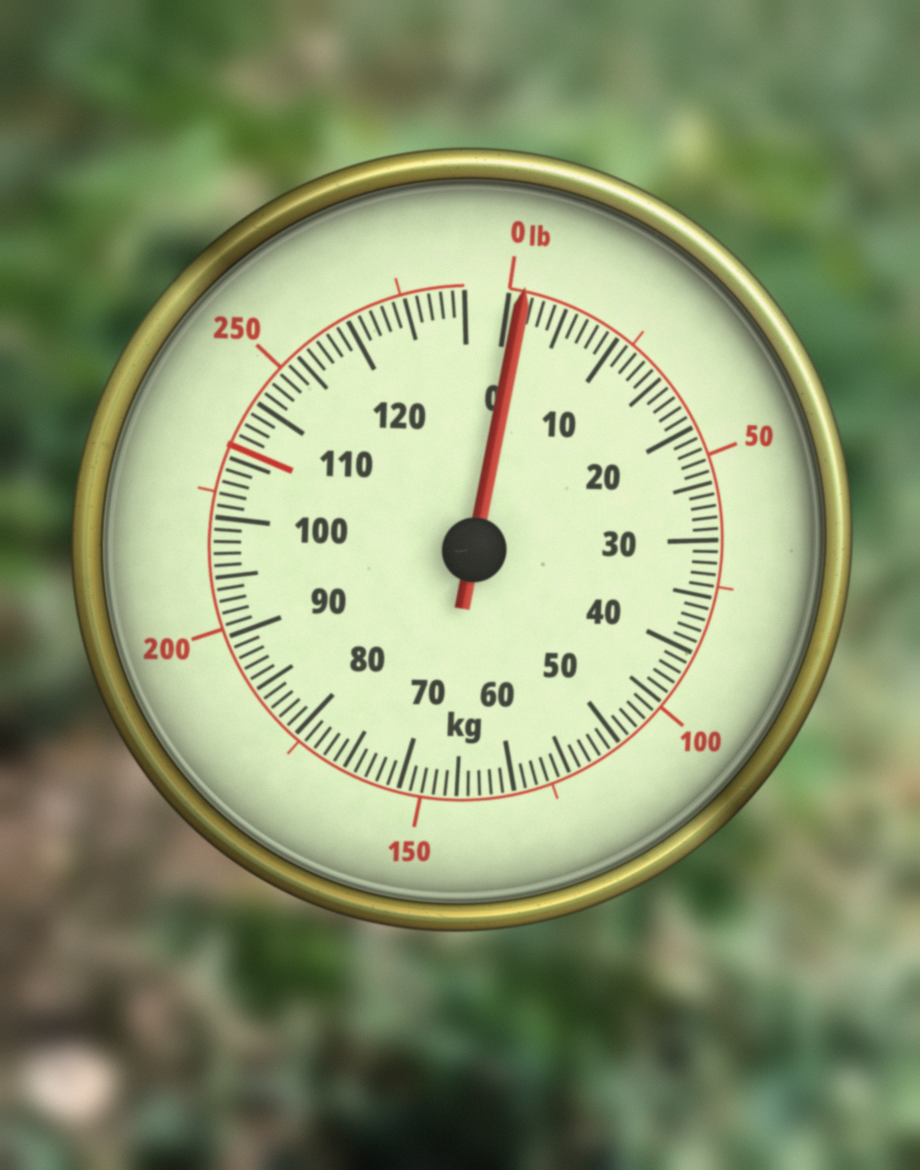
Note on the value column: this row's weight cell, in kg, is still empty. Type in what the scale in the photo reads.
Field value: 1 kg
